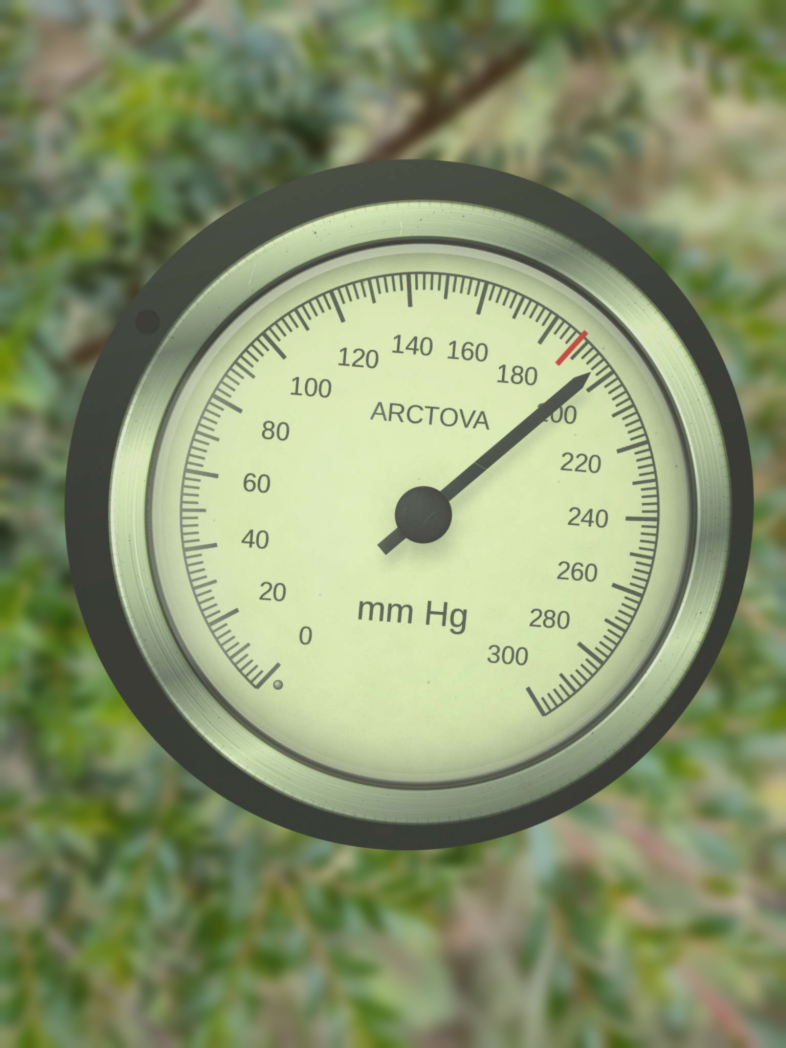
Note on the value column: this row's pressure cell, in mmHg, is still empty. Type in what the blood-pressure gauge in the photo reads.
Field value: 196 mmHg
